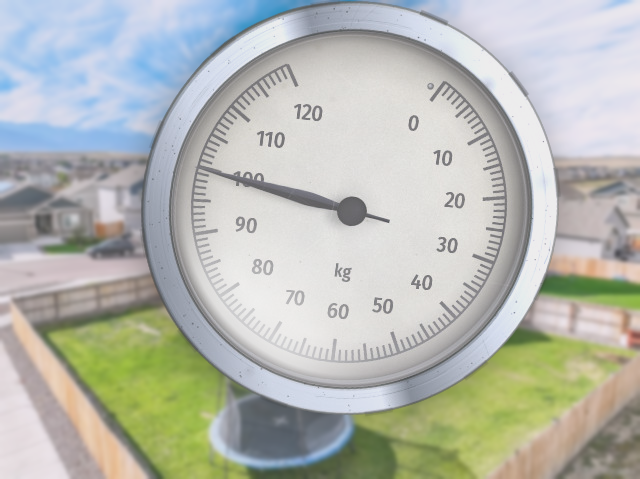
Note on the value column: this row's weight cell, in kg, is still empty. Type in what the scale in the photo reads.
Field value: 100 kg
